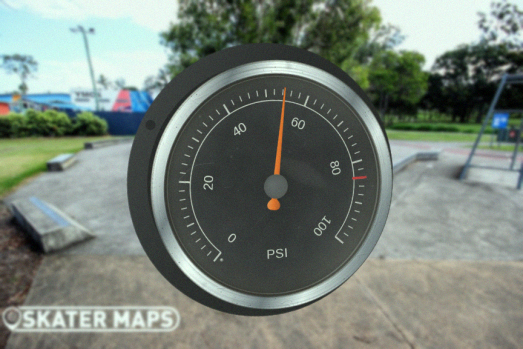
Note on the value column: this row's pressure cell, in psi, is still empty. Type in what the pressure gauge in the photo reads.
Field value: 54 psi
